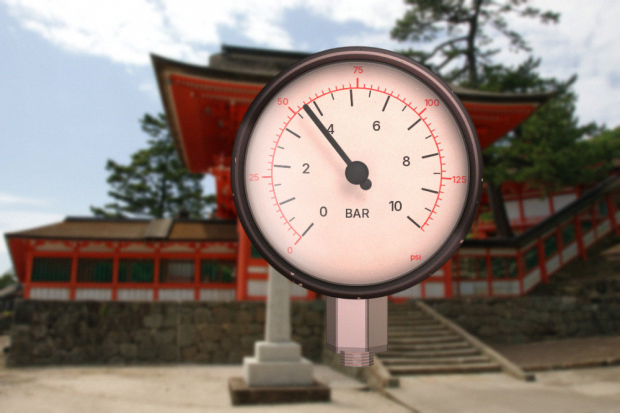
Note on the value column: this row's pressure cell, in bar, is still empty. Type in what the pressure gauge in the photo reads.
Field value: 3.75 bar
